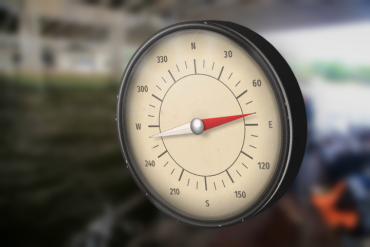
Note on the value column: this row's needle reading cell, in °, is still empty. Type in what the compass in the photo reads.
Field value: 80 °
